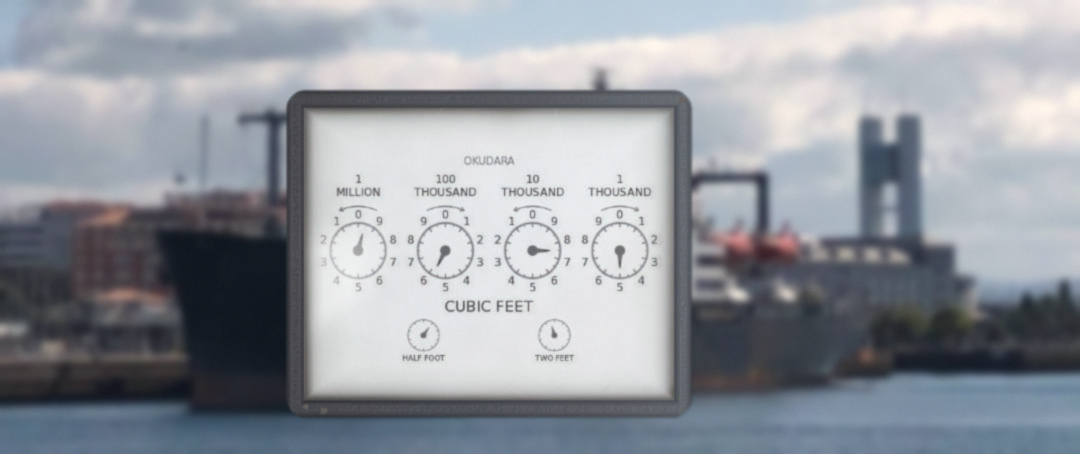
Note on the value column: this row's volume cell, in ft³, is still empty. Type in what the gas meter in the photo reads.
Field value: 957500 ft³
